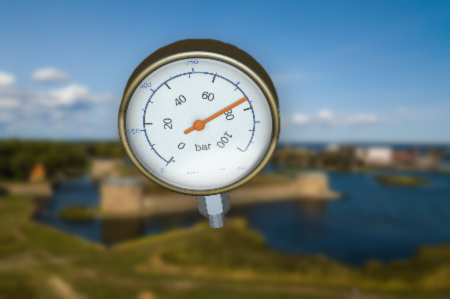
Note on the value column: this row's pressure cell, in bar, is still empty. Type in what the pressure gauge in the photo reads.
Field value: 75 bar
